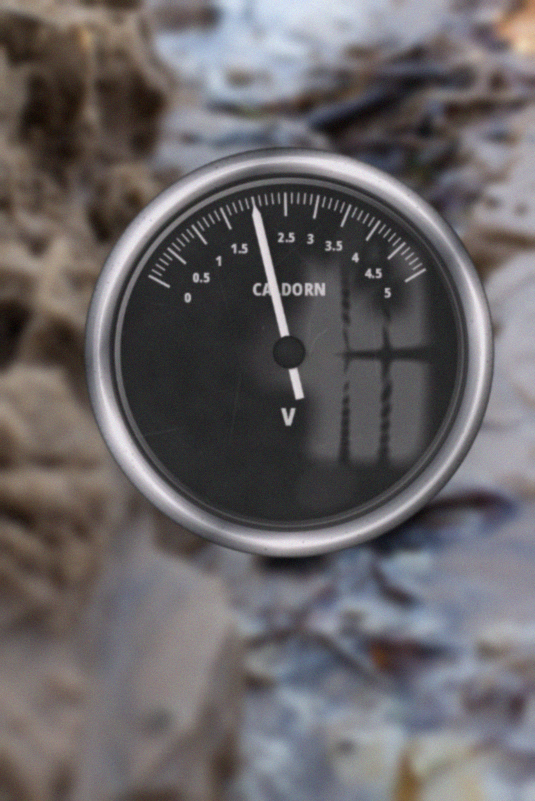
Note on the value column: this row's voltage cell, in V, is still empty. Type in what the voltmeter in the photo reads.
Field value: 2 V
